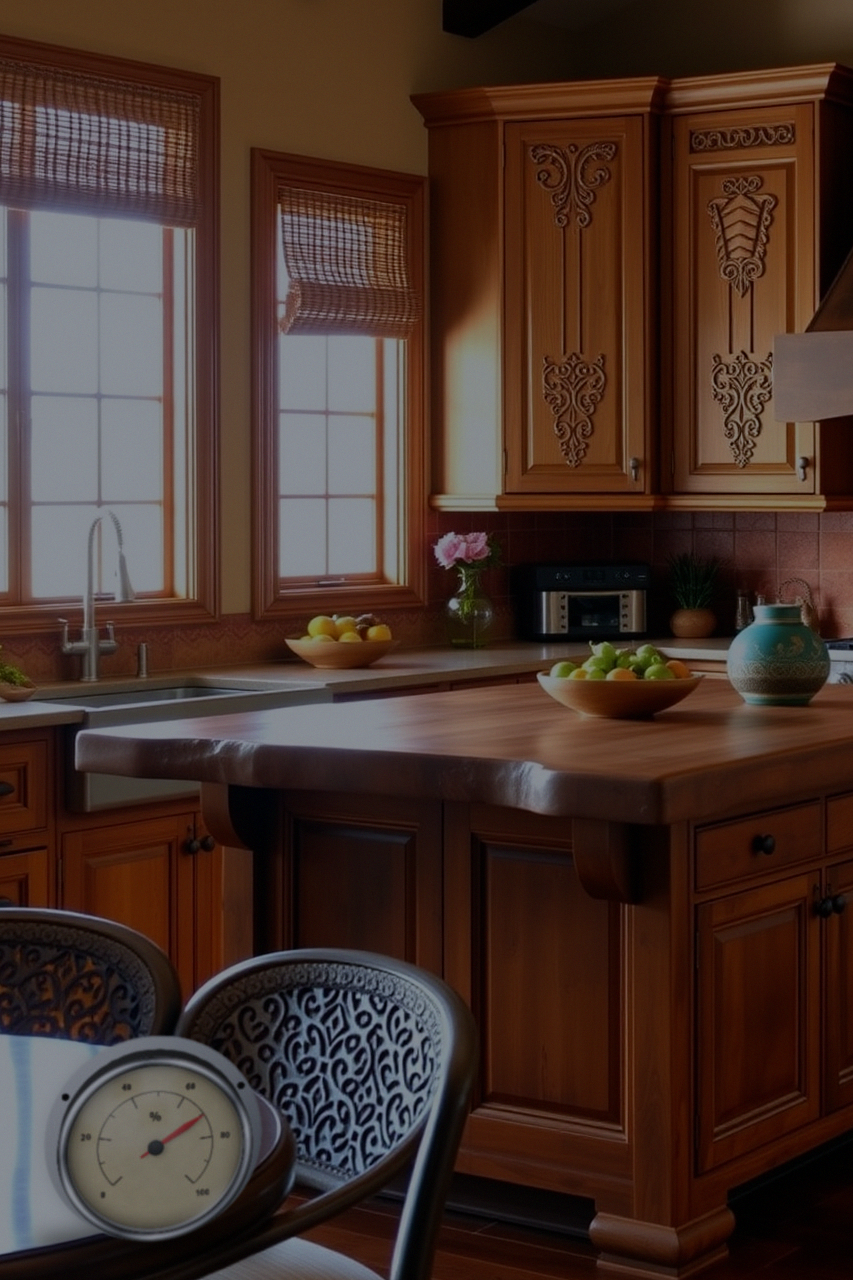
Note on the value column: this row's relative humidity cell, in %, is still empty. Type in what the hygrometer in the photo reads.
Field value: 70 %
